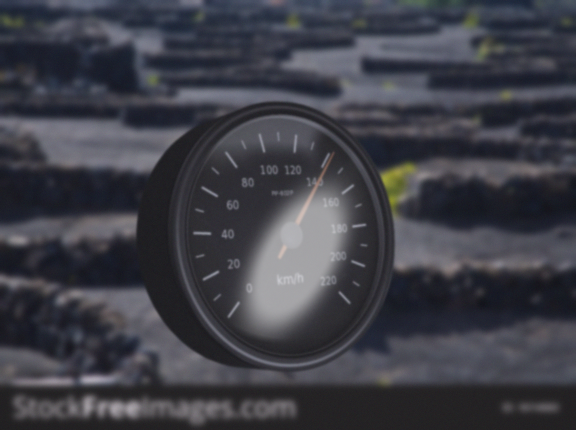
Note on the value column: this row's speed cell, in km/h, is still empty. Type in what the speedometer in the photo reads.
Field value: 140 km/h
